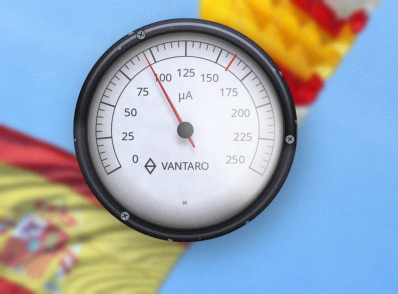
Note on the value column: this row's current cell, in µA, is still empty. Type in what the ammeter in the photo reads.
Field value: 95 µA
